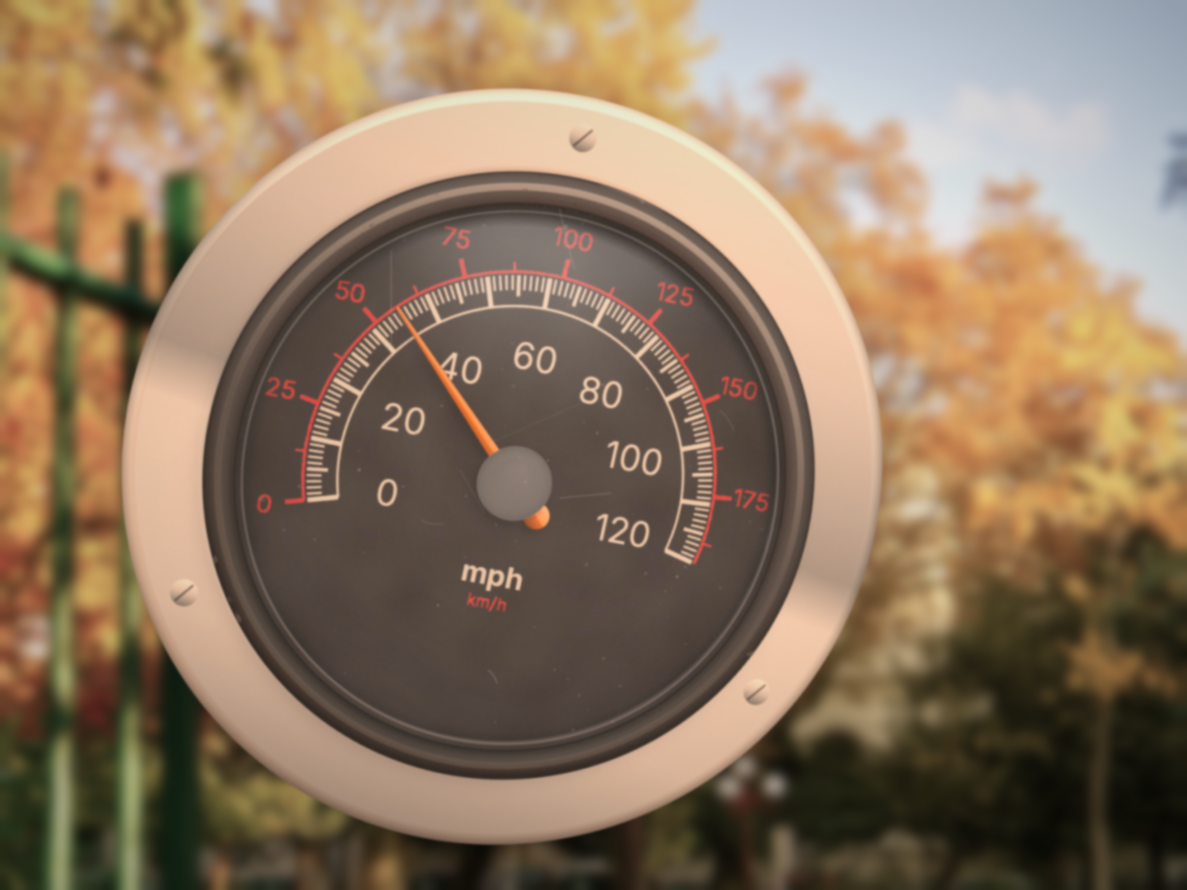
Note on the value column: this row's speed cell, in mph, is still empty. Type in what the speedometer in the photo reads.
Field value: 35 mph
